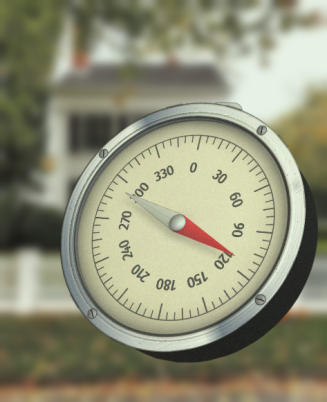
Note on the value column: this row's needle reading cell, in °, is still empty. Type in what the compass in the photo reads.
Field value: 112.5 °
